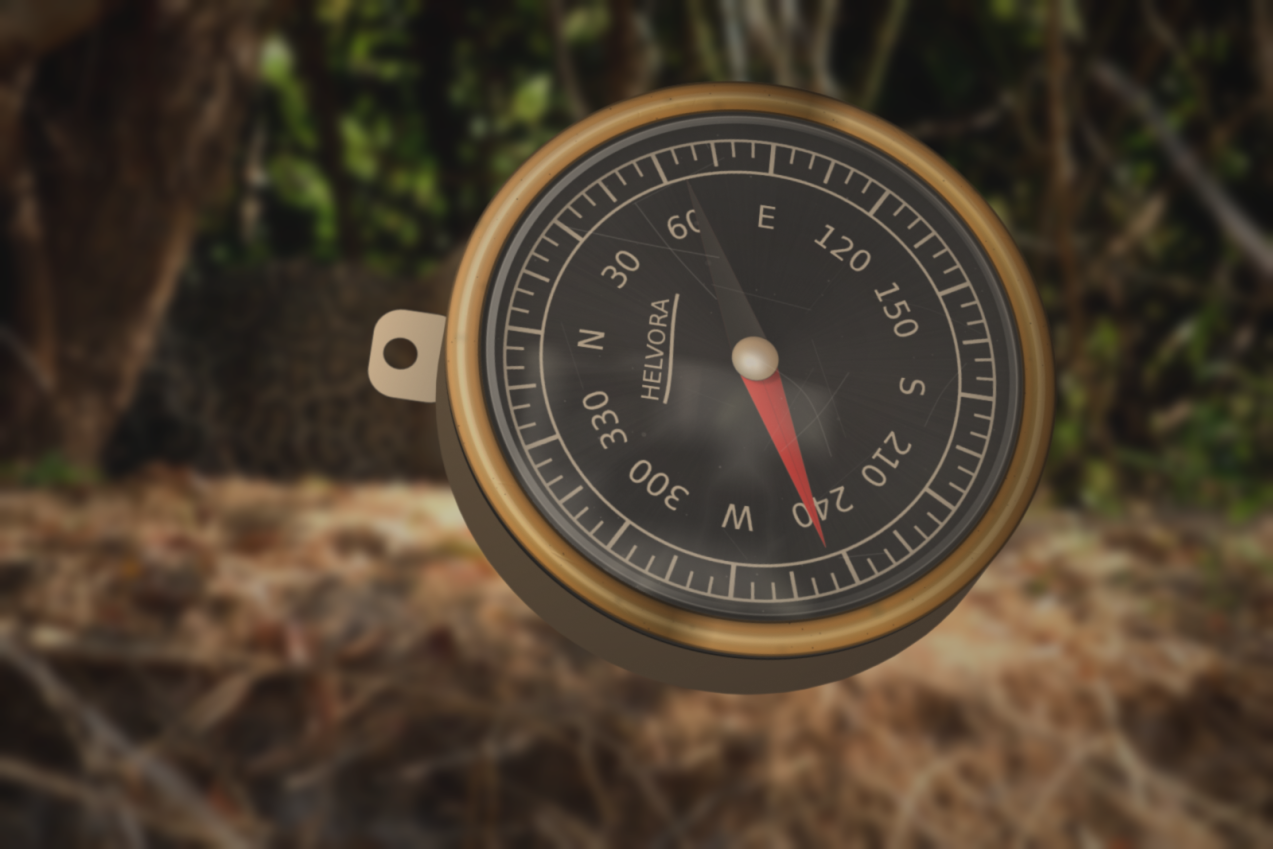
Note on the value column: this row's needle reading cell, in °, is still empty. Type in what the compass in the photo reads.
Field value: 245 °
